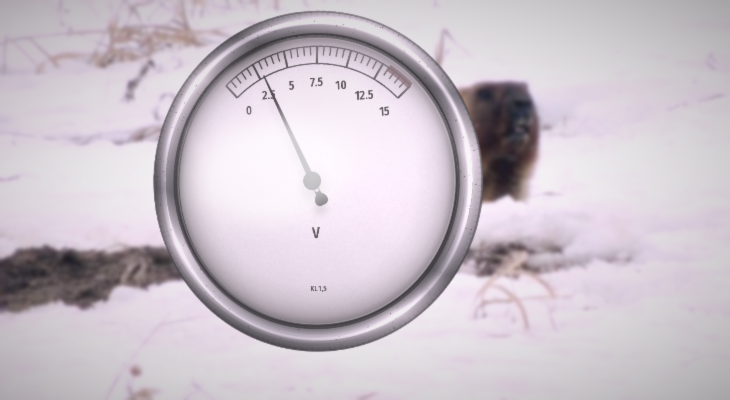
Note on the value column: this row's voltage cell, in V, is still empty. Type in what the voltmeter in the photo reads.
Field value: 3 V
